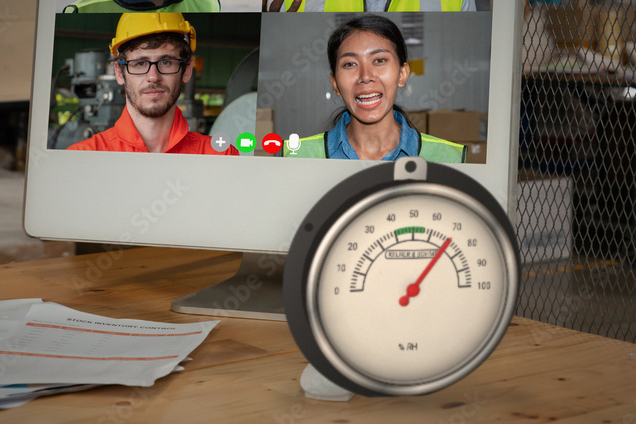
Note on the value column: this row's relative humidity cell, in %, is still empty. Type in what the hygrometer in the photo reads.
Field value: 70 %
